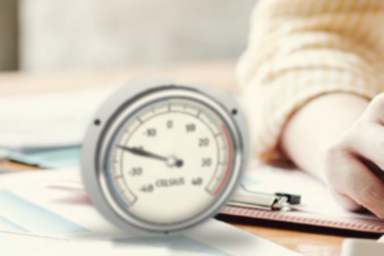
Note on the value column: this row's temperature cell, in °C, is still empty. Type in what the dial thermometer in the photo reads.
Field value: -20 °C
